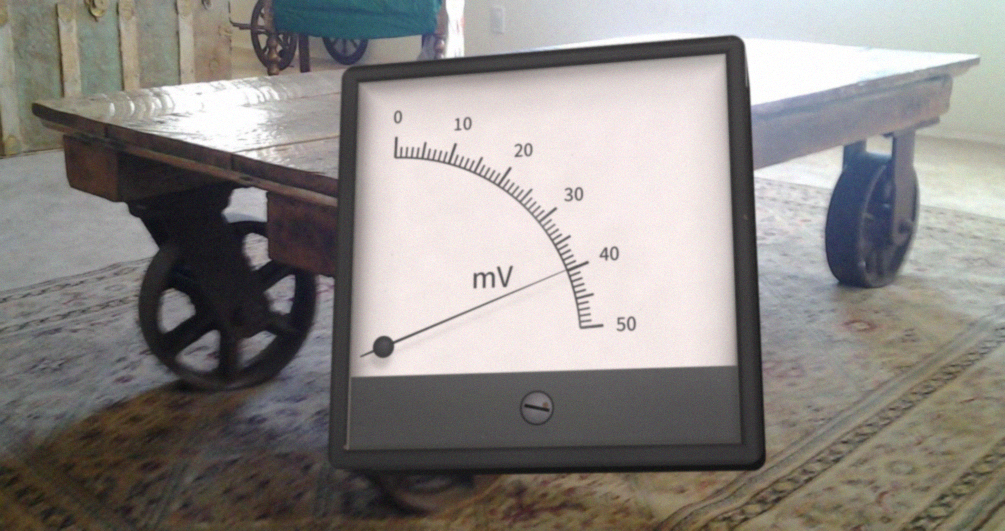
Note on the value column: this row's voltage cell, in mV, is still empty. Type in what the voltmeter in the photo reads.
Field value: 40 mV
